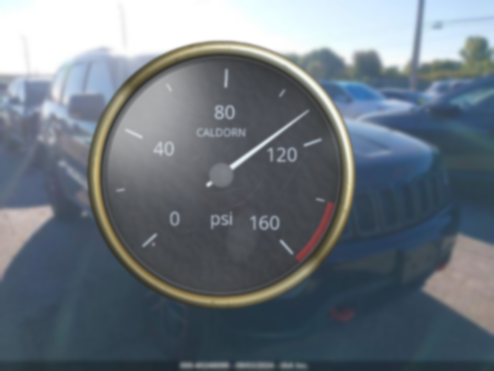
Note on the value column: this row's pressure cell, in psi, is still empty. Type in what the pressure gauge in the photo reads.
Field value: 110 psi
